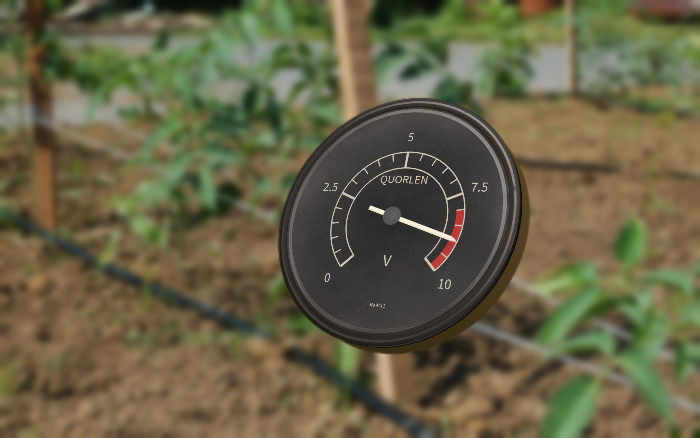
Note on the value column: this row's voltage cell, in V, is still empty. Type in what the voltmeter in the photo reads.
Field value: 9 V
